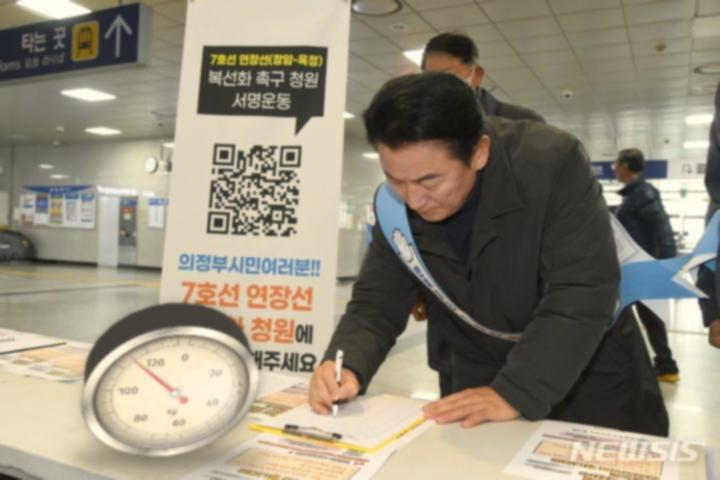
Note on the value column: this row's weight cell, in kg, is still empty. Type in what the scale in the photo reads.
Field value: 115 kg
